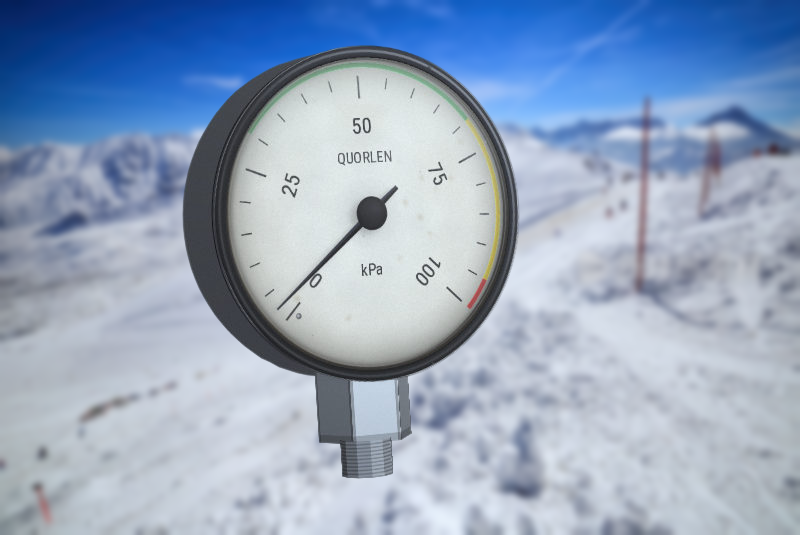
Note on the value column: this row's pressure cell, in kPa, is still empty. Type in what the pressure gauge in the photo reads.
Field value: 2.5 kPa
